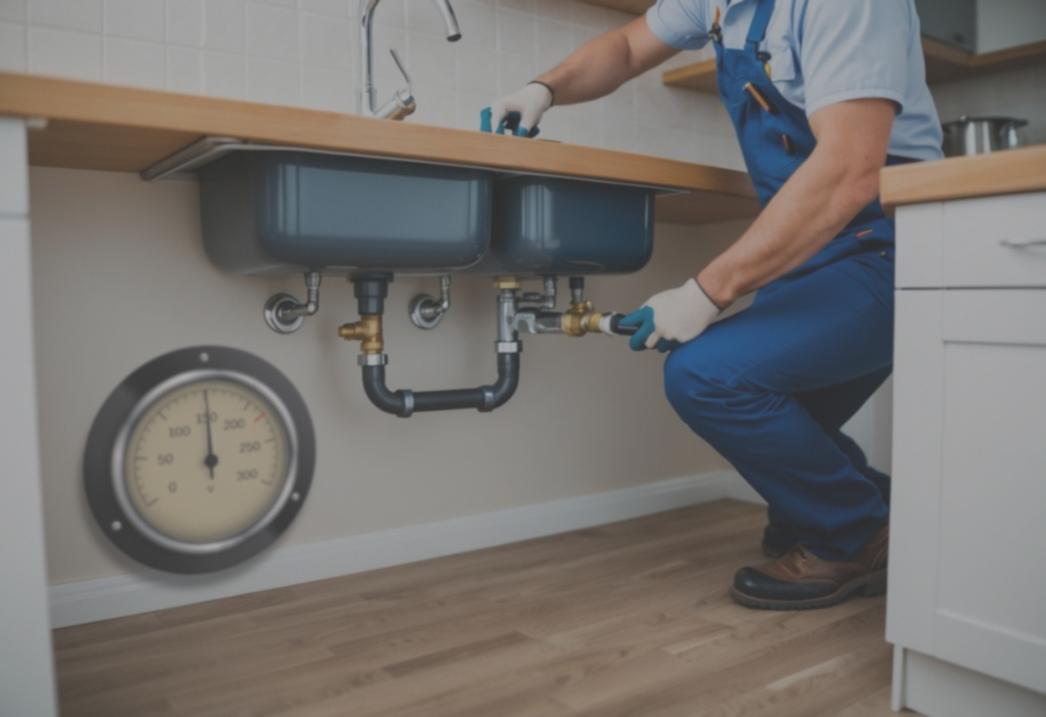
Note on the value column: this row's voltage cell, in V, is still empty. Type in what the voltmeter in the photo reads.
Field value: 150 V
